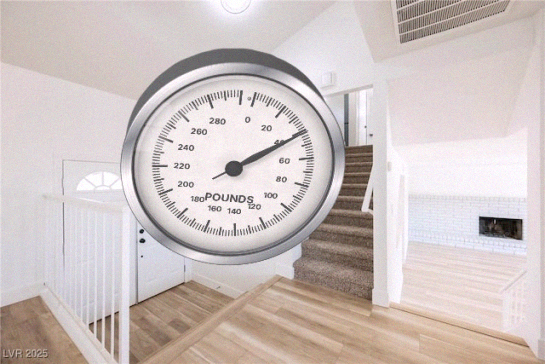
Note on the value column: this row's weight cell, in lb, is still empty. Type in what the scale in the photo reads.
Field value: 40 lb
